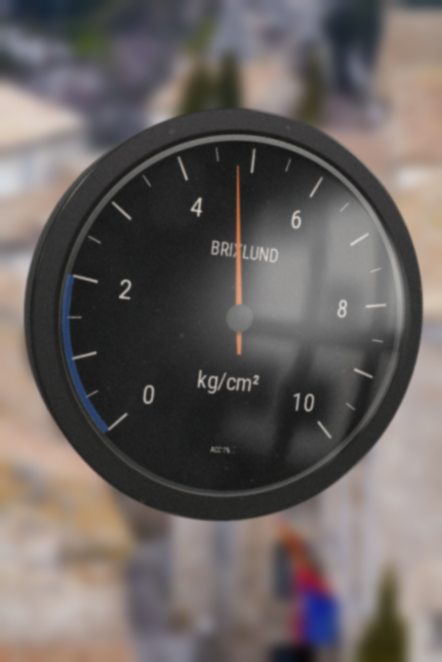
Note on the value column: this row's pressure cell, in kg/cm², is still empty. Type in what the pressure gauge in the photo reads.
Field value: 4.75 kg/cm²
